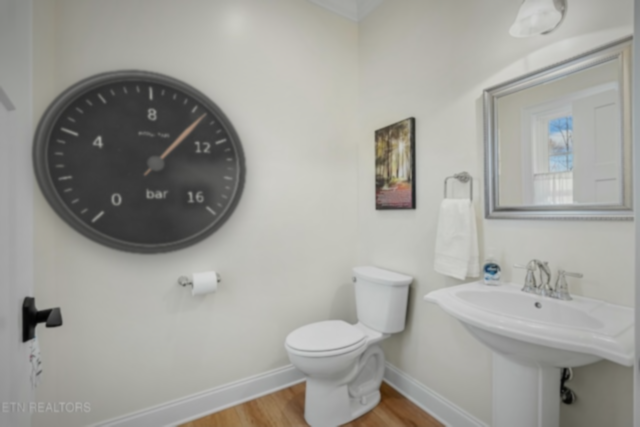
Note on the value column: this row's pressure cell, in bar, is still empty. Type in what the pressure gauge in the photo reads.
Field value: 10.5 bar
